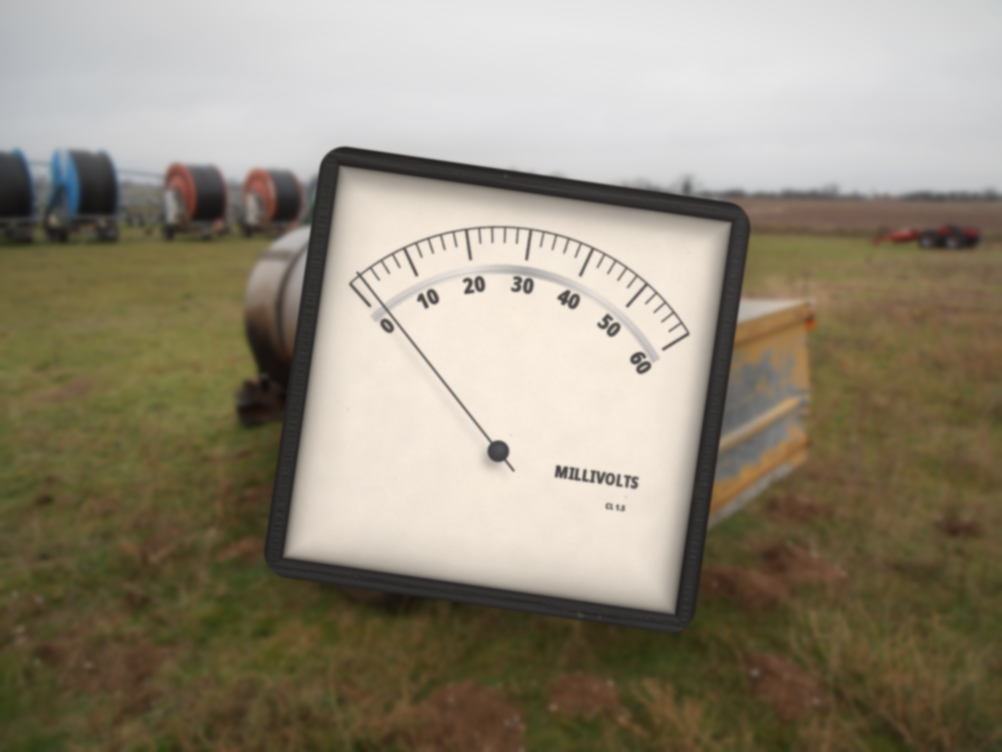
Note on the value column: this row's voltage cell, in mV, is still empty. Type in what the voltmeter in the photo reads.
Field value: 2 mV
